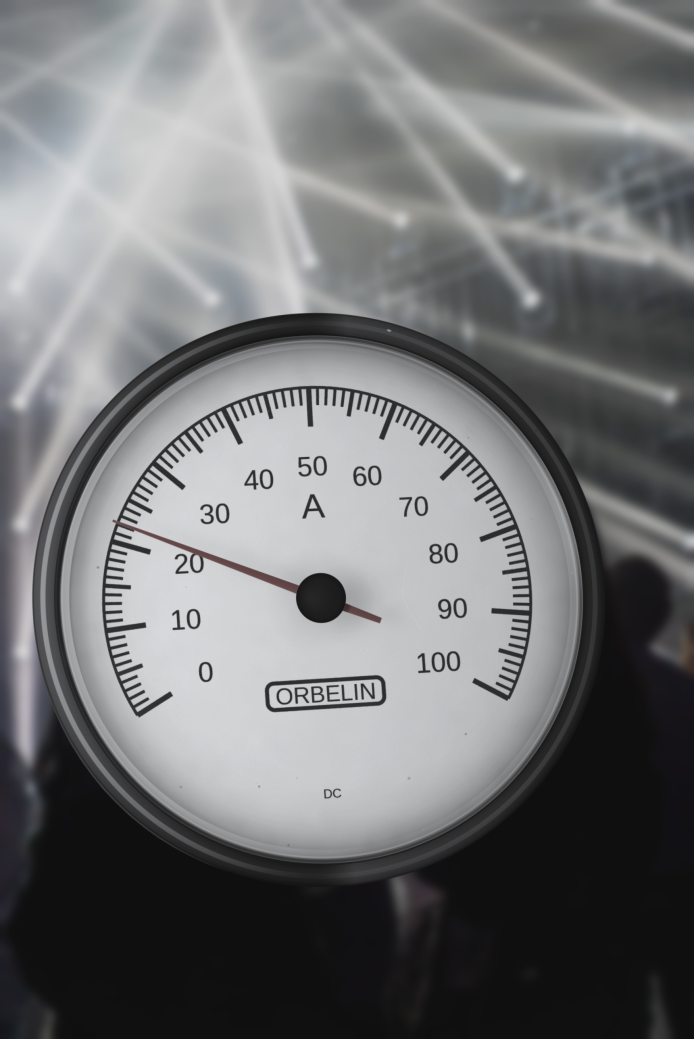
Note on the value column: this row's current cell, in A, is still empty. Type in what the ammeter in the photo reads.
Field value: 22 A
